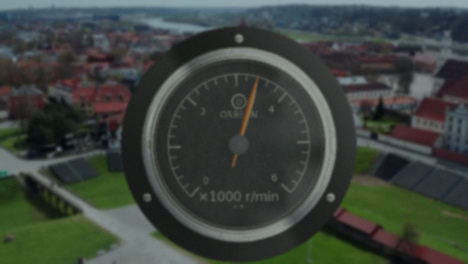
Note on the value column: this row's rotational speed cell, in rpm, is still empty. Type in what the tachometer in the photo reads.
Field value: 3400 rpm
